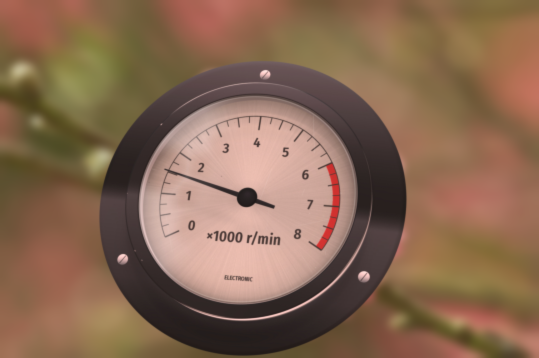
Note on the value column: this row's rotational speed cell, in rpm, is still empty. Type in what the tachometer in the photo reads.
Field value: 1500 rpm
